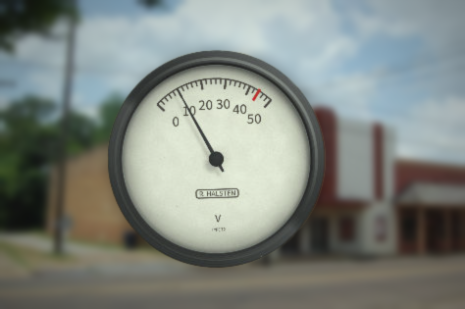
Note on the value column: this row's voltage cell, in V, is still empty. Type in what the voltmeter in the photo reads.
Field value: 10 V
